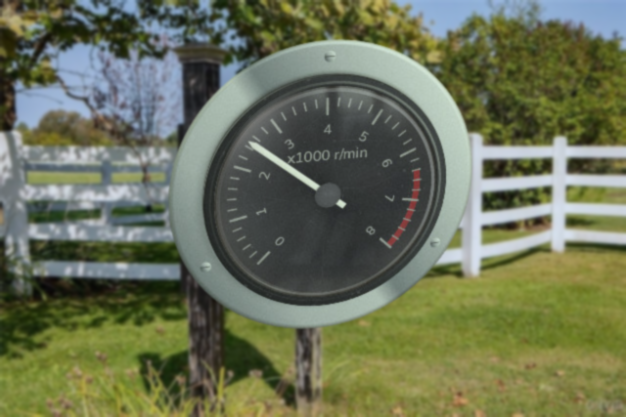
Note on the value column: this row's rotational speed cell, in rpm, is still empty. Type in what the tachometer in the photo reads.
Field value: 2500 rpm
